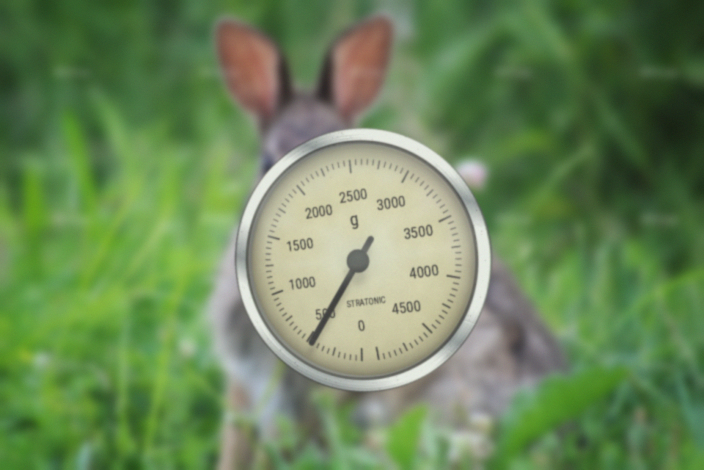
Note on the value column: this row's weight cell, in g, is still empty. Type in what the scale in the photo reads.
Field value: 450 g
